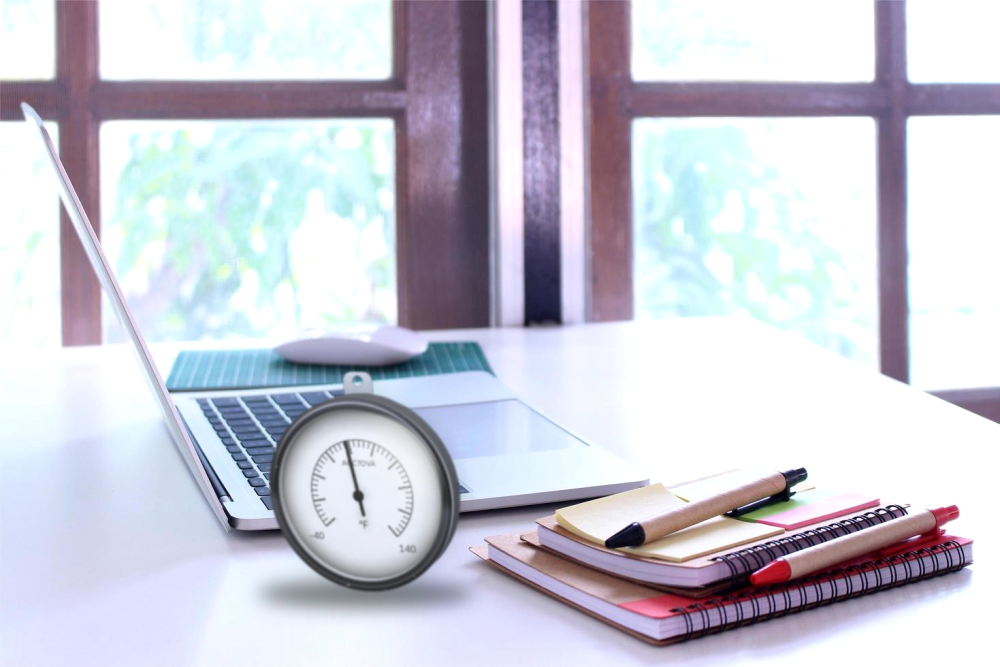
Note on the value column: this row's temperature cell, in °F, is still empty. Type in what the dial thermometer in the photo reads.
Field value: 40 °F
